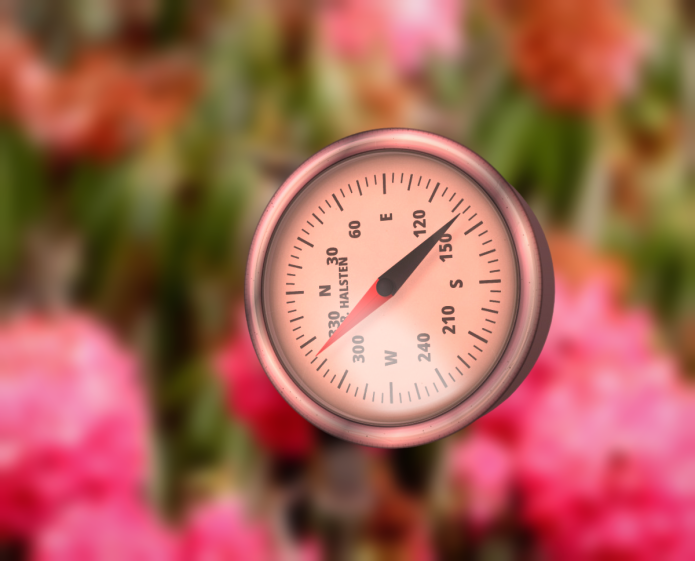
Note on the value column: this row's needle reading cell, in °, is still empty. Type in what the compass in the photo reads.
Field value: 320 °
